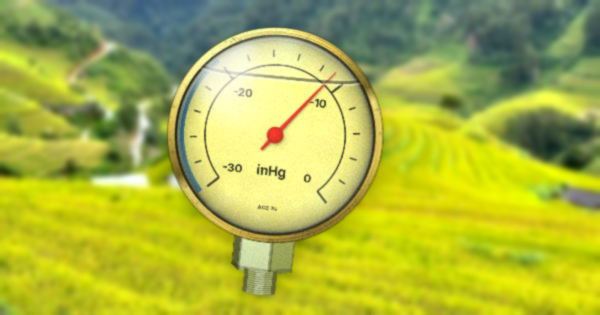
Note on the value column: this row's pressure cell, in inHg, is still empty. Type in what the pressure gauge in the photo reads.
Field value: -11 inHg
